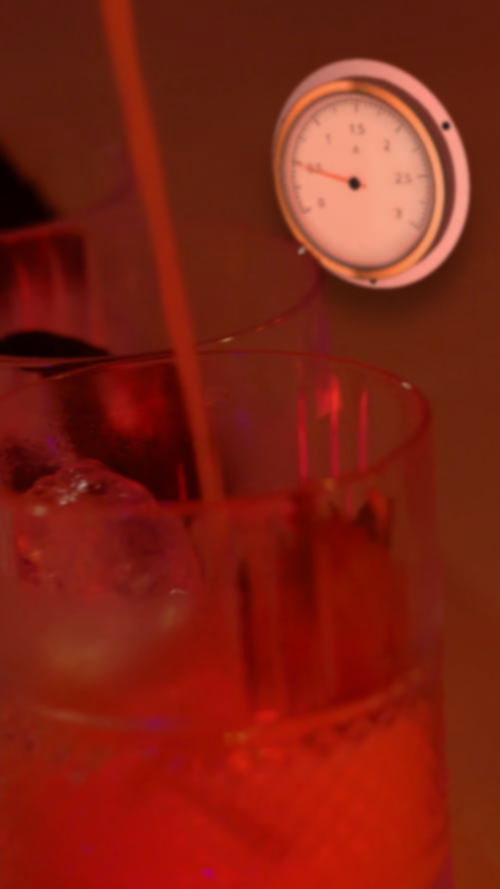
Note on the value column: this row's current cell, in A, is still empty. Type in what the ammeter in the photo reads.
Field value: 0.5 A
